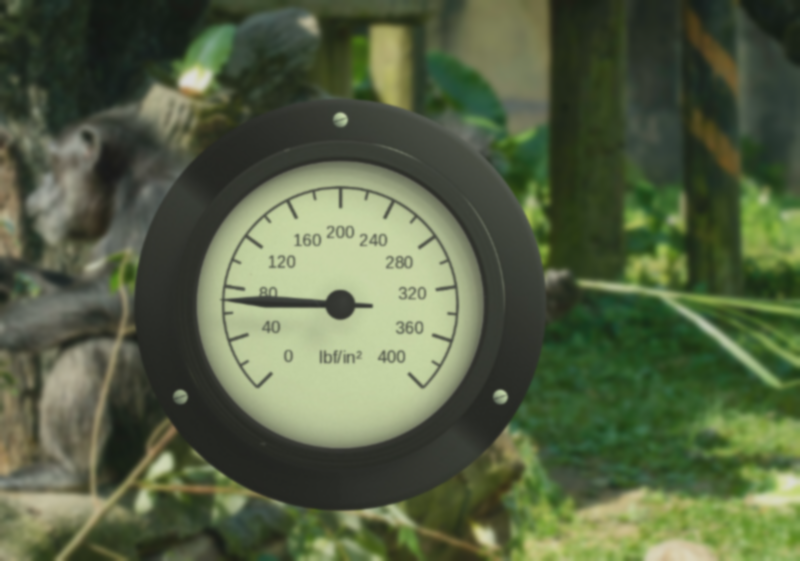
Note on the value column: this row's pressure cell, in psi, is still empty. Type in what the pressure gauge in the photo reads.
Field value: 70 psi
